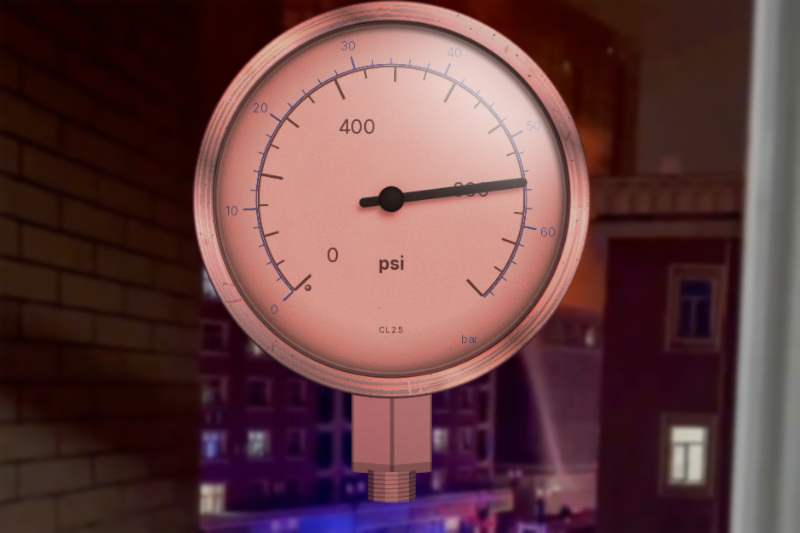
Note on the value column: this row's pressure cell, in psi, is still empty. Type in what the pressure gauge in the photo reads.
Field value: 800 psi
